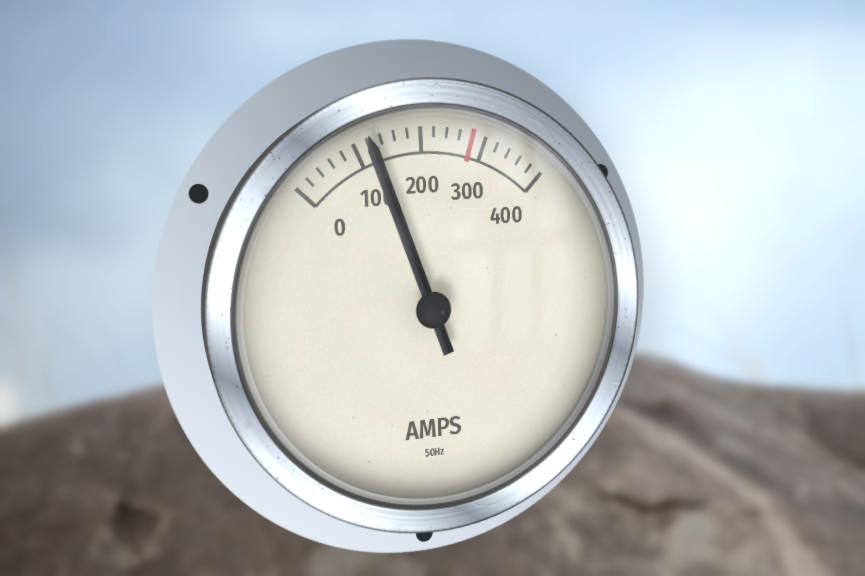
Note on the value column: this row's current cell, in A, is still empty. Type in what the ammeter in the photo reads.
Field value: 120 A
